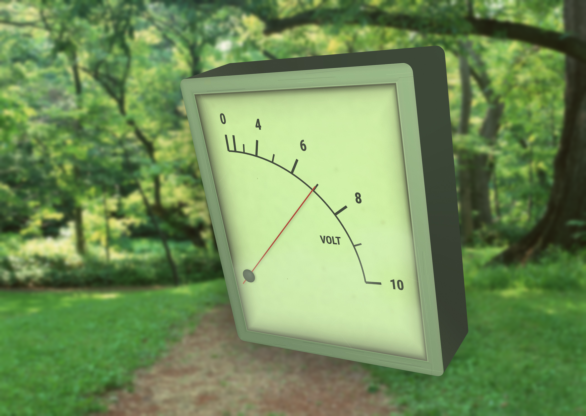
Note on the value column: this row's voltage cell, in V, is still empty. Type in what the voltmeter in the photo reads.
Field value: 7 V
